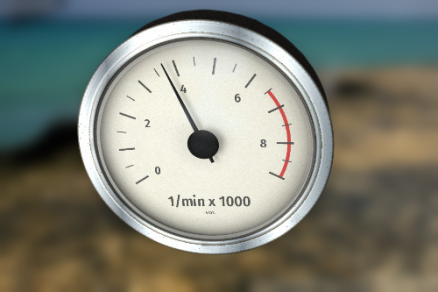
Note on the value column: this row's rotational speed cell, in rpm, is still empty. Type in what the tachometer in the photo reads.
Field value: 3750 rpm
